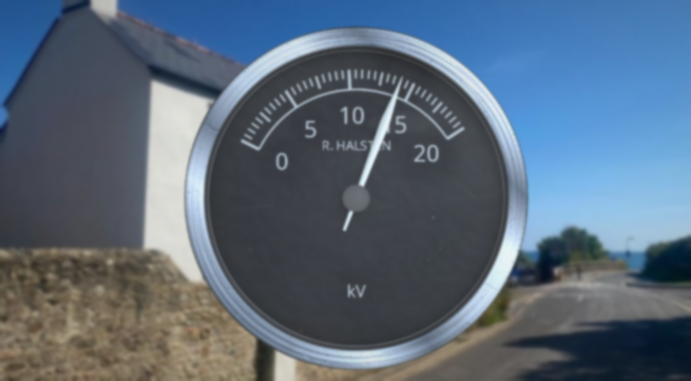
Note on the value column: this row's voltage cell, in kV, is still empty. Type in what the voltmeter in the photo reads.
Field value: 14 kV
